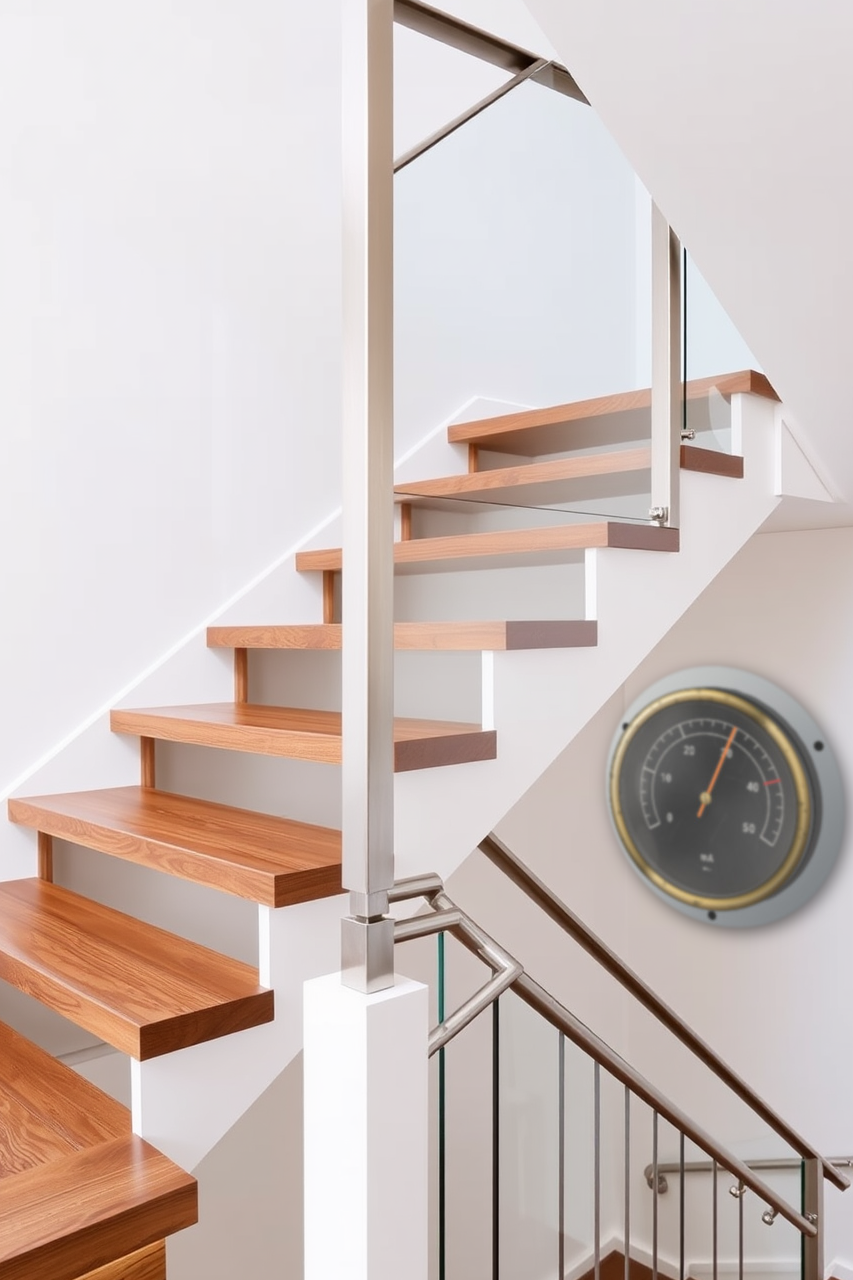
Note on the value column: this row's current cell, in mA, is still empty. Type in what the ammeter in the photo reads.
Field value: 30 mA
